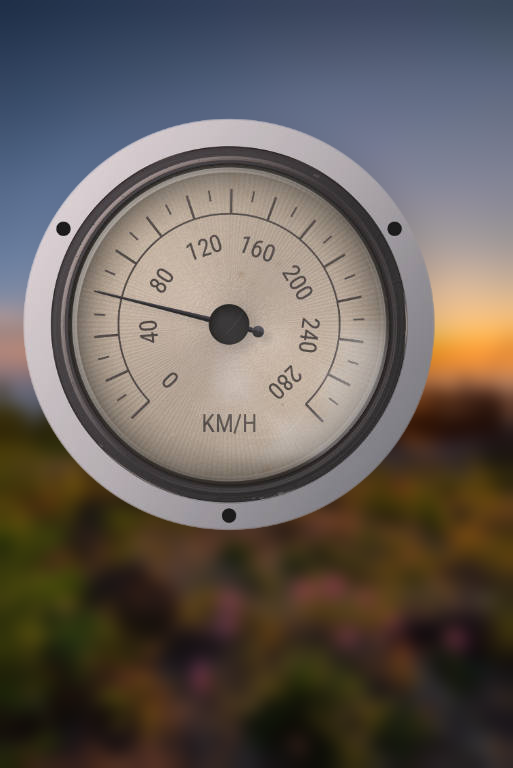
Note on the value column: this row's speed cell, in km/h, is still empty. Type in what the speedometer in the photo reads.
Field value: 60 km/h
